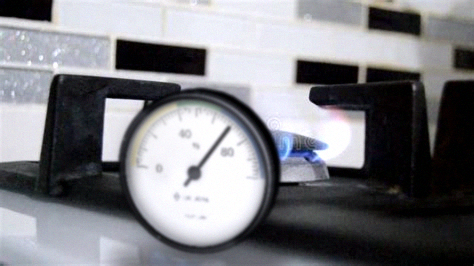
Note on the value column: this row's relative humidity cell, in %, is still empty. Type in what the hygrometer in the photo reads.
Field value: 70 %
